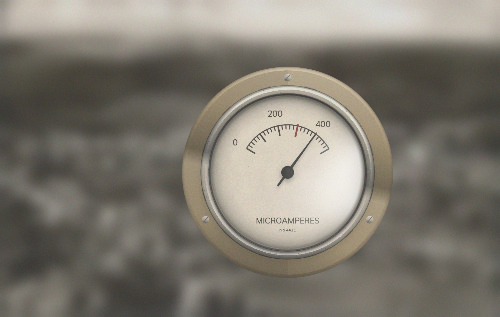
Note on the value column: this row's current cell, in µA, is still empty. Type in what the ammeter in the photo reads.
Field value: 400 µA
